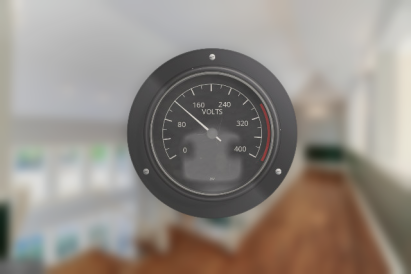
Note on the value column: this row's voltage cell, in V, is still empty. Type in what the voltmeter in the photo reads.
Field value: 120 V
